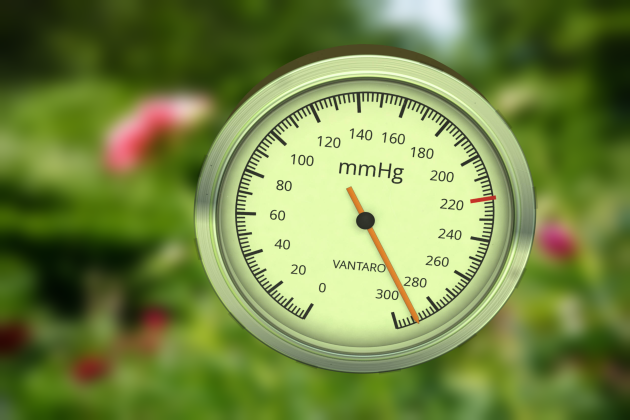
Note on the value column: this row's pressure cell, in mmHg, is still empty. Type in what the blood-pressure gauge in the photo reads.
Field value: 290 mmHg
